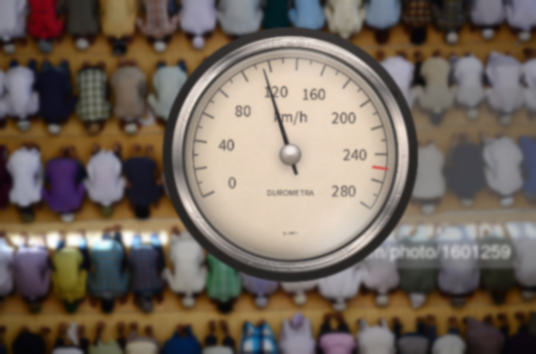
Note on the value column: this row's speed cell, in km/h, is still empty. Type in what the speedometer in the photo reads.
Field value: 115 km/h
